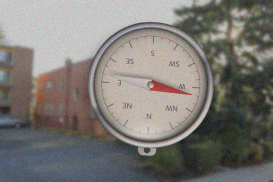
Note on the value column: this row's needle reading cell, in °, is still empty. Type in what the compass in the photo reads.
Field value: 280 °
